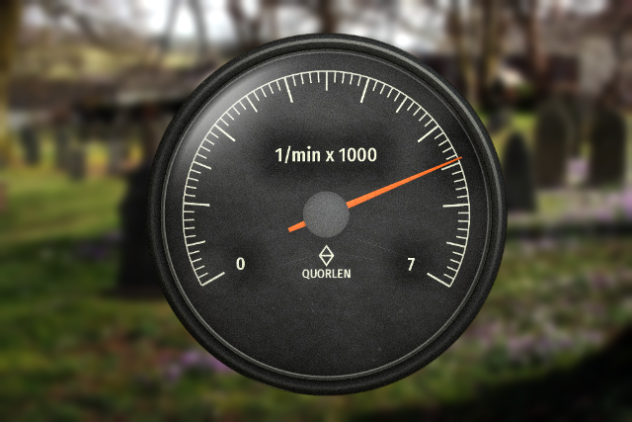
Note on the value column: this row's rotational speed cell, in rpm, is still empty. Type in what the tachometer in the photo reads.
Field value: 5450 rpm
